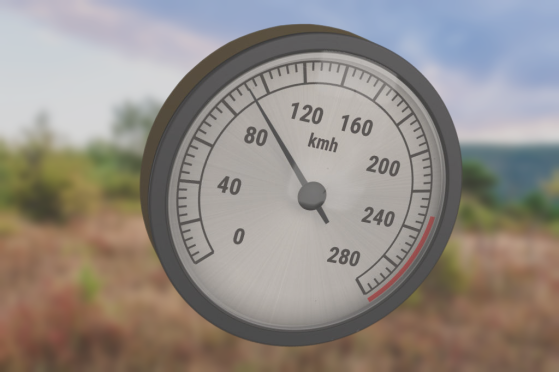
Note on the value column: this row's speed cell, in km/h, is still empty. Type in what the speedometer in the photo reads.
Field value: 92 km/h
